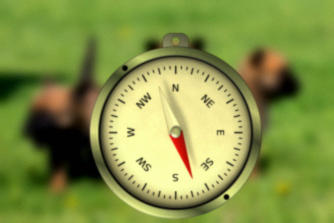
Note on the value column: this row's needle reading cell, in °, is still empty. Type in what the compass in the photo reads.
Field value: 160 °
